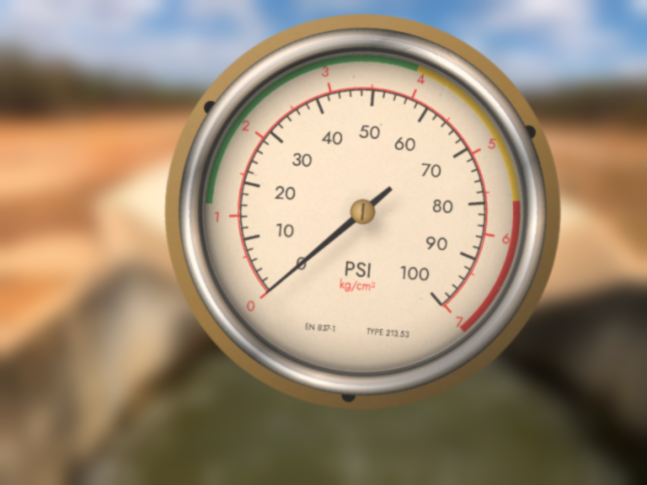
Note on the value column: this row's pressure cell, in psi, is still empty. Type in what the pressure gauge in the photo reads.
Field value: 0 psi
